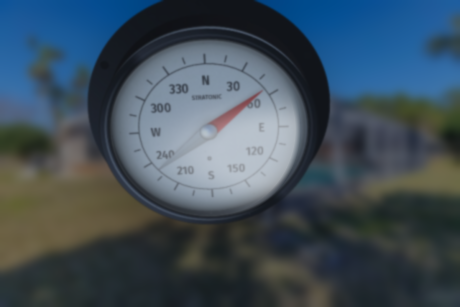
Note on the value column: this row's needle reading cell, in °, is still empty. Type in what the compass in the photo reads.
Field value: 52.5 °
